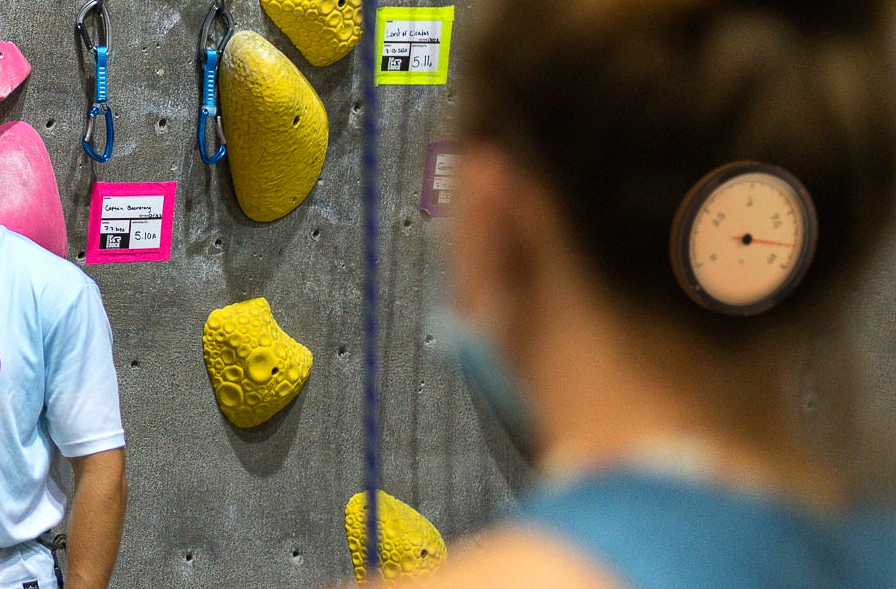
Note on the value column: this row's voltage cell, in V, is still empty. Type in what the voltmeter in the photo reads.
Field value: 9 V
